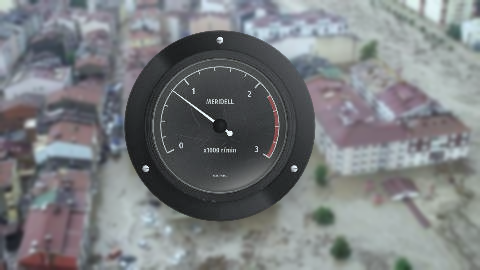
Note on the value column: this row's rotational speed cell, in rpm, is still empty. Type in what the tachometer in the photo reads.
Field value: 800 rpm
